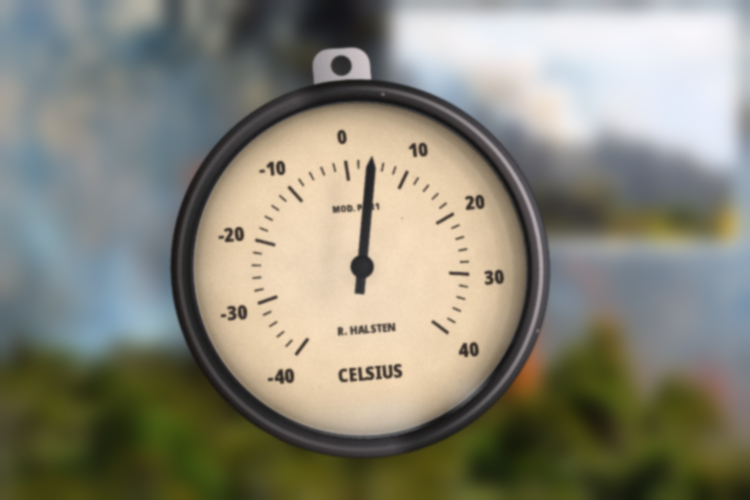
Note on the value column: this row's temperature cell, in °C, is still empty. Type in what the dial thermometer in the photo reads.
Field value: 4 °C
